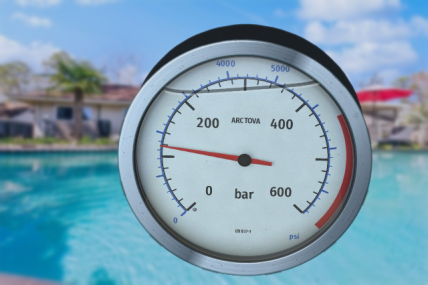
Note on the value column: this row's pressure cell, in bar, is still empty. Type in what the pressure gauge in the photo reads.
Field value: 120 bar
